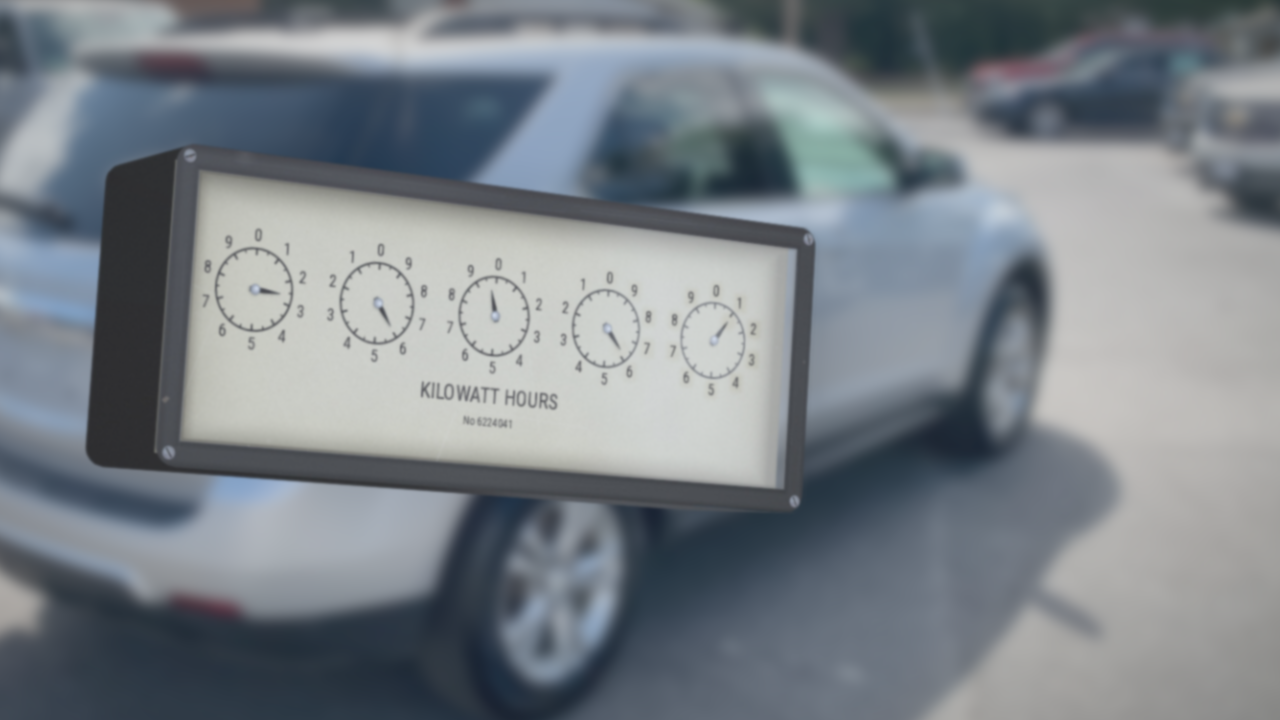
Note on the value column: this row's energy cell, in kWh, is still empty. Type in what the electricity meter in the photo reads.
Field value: 25961 kWh
